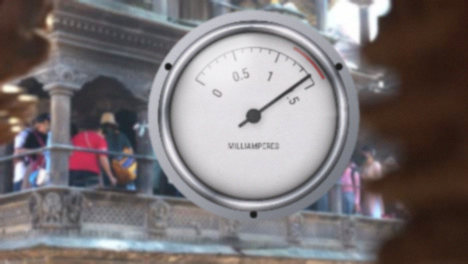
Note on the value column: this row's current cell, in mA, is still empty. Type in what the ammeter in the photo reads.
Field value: 1.4 mA
